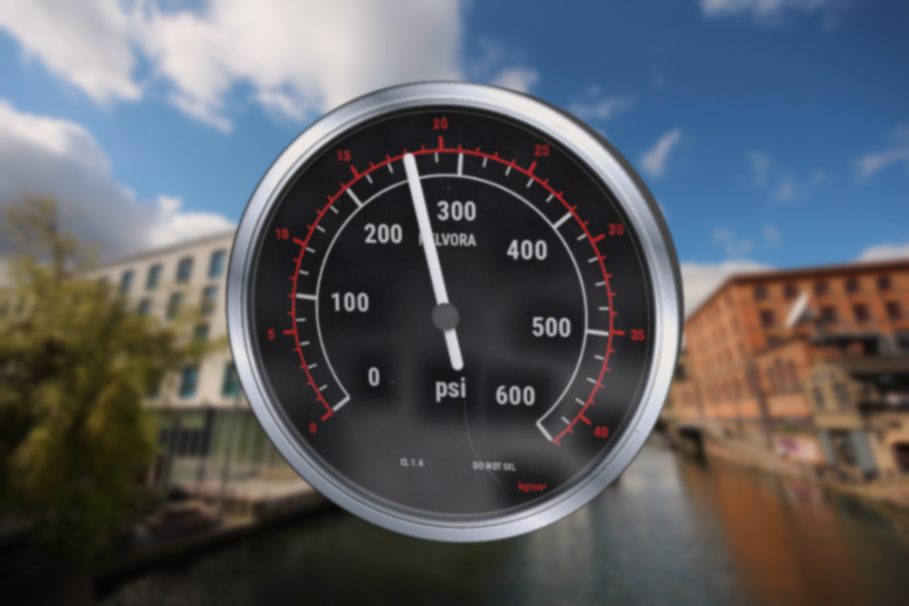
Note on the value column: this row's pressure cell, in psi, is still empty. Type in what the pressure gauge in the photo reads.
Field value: 260 psi
